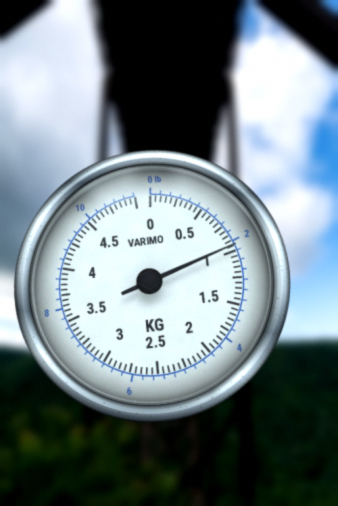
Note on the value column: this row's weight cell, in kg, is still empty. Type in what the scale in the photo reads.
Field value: 0.95 kg
